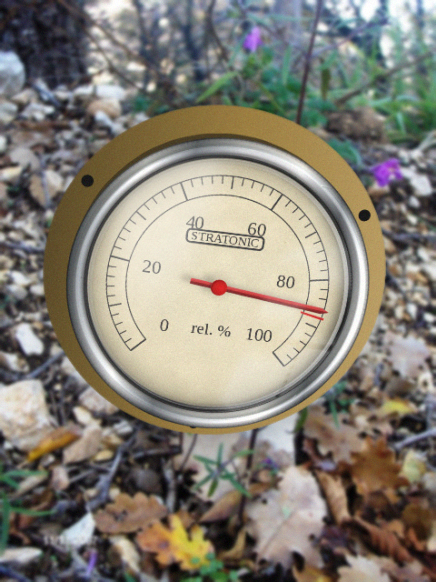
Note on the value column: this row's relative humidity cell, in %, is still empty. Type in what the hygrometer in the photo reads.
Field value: 86 %
